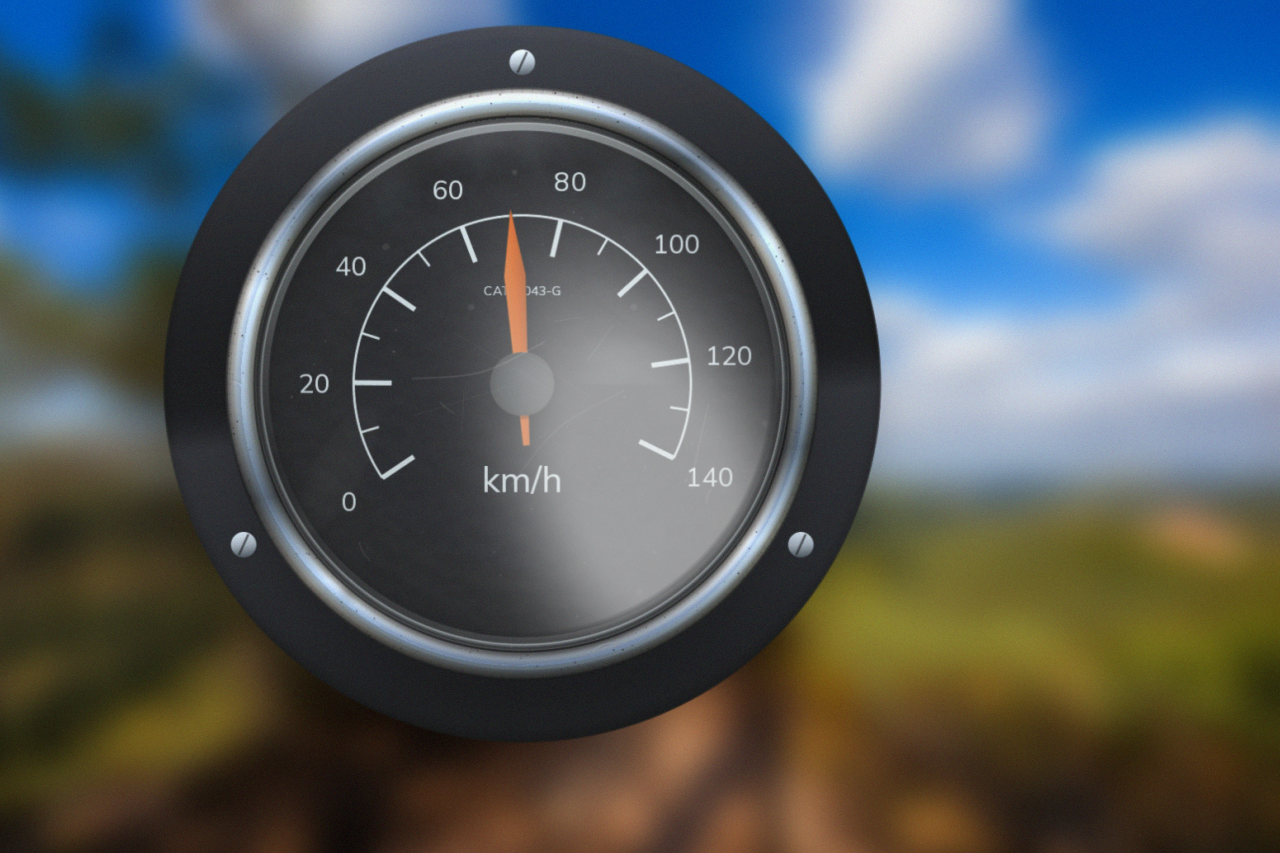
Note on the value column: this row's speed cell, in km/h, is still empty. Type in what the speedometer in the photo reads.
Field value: 70 km/h
